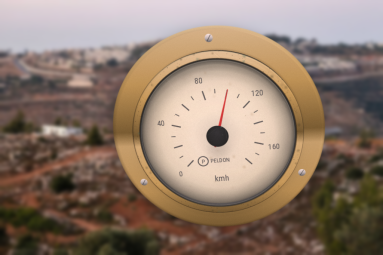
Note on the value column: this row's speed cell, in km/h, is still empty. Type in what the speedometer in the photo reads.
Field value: 100 km/h
